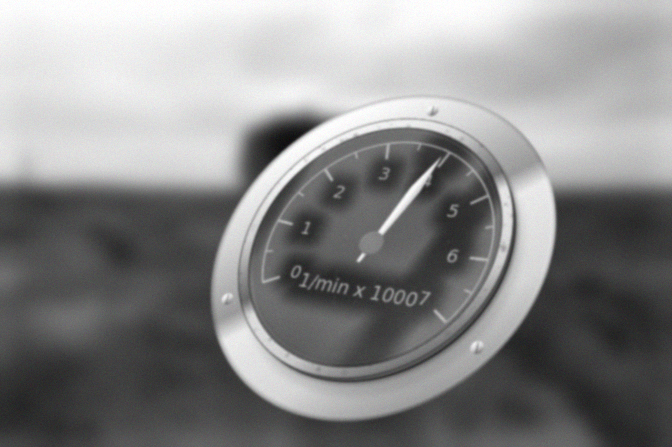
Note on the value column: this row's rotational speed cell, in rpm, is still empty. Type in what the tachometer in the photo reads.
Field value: 4000 rpm
